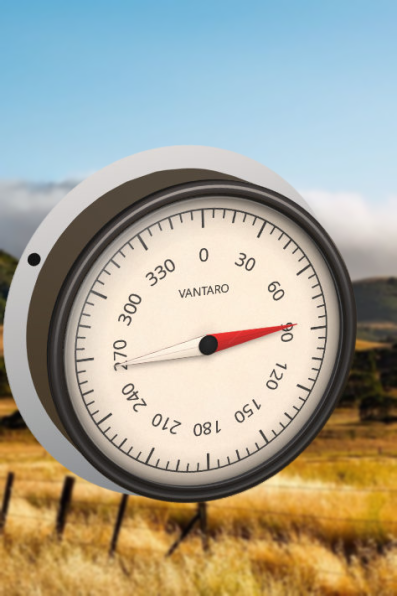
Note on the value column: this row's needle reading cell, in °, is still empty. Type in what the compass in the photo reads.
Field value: 85 °
